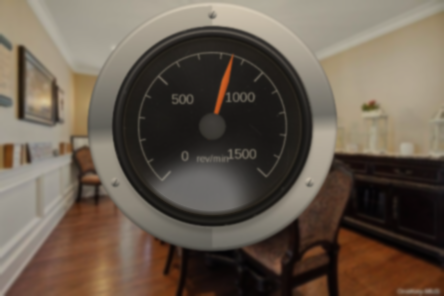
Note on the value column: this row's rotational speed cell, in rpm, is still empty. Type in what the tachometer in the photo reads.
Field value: 850 rpm
